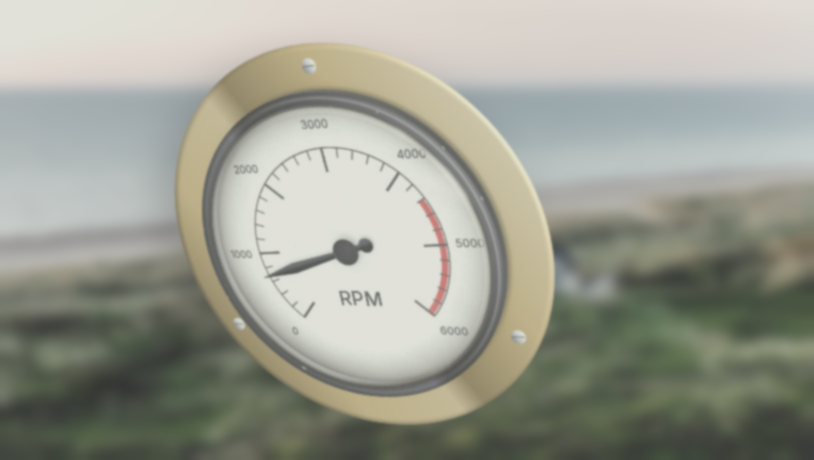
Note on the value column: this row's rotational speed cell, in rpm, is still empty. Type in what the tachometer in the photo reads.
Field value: 700 rpm
